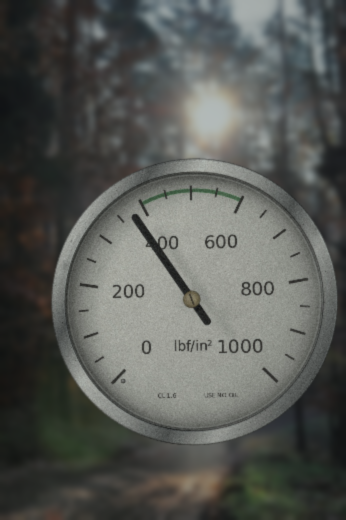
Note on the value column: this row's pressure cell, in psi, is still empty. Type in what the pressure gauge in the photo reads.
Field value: 375 psi
